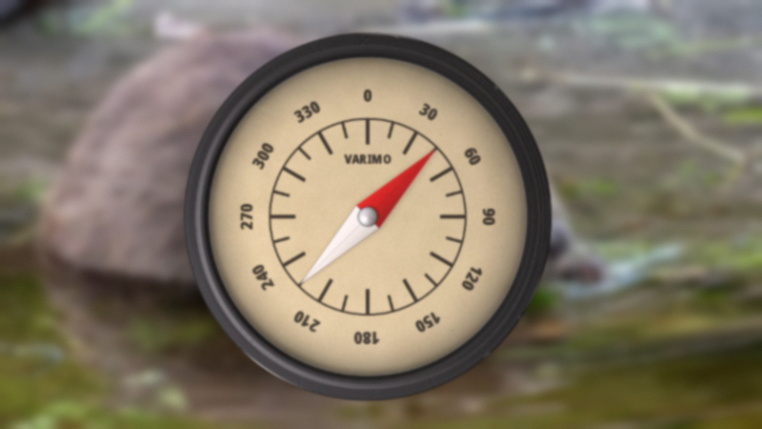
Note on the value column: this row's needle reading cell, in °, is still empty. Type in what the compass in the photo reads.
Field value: 45 °
